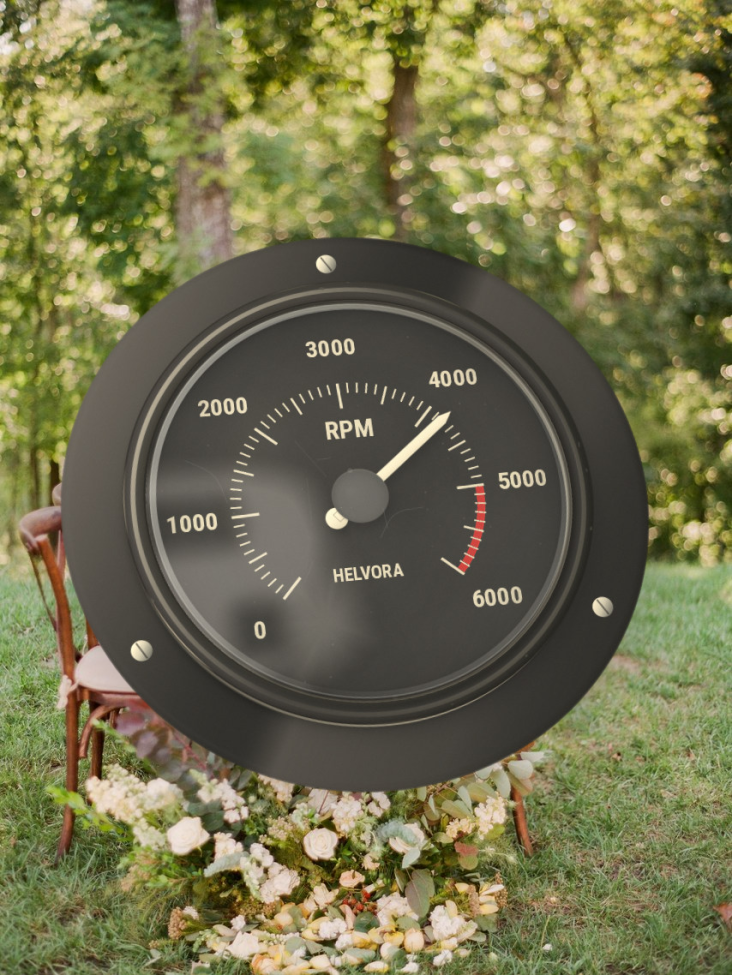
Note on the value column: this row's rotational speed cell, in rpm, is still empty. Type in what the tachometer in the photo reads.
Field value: 4200 rpm
